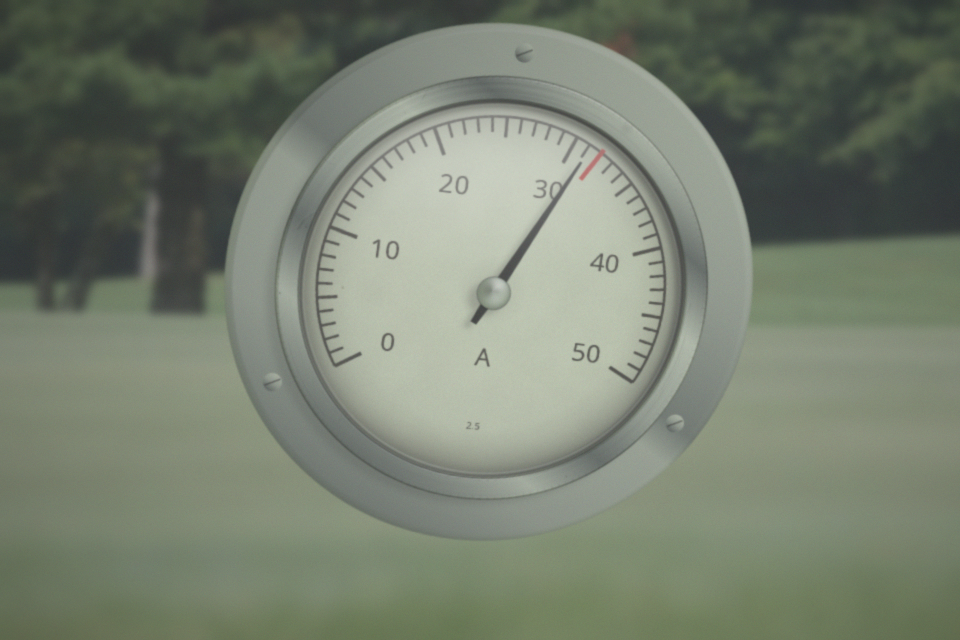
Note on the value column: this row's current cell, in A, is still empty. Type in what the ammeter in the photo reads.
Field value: 31 A
